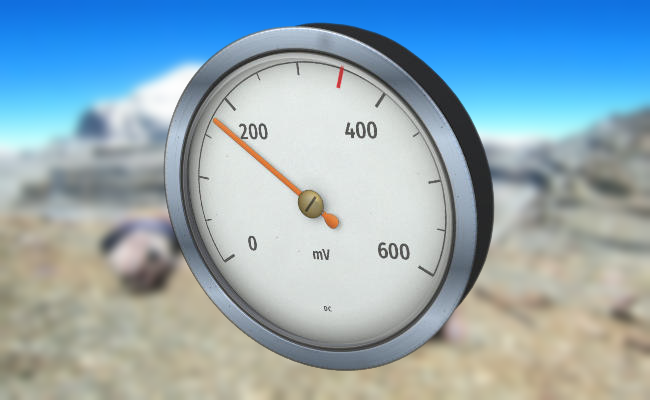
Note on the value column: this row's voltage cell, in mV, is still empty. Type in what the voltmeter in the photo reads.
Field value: 175 mV
